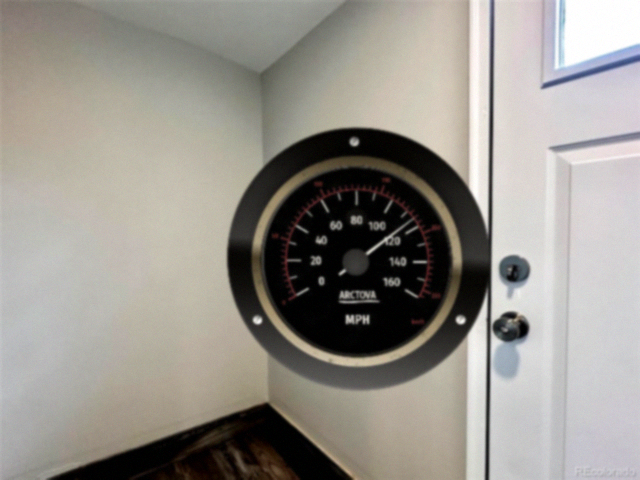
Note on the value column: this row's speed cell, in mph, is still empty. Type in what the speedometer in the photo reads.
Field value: 115 mph
